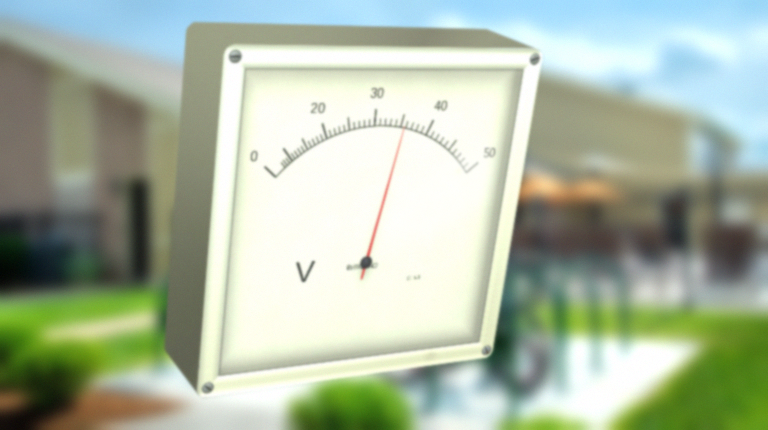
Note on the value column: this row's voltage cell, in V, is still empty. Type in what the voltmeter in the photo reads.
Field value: 35 V
